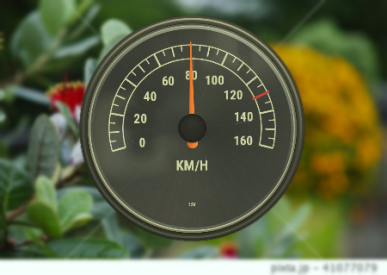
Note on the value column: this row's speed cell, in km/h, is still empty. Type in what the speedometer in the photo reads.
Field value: 80 km/h
